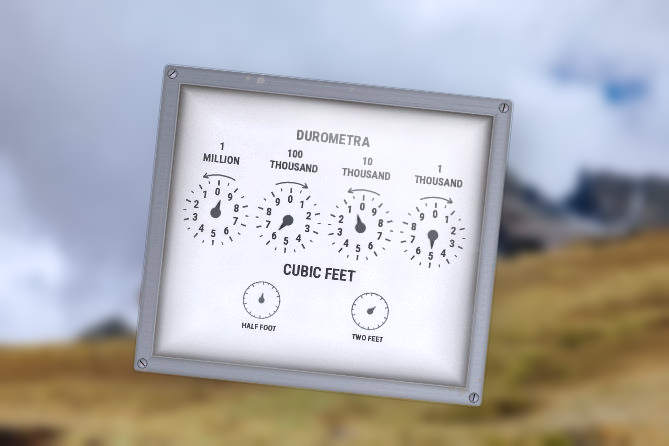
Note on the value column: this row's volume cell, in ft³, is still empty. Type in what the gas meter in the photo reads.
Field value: 960500 ft³
